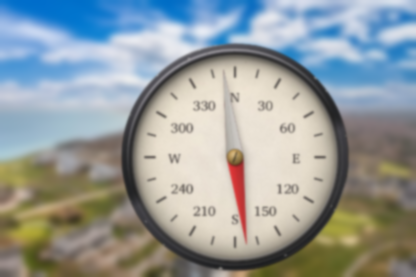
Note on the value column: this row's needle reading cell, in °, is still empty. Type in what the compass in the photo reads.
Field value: 172.5 °
